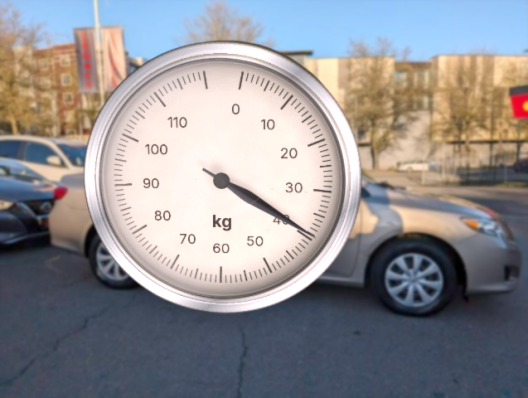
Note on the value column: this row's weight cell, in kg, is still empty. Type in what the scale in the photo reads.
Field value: 39 kg
